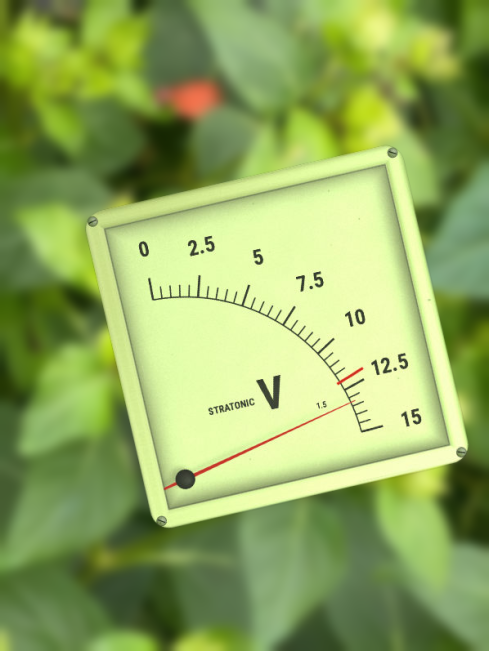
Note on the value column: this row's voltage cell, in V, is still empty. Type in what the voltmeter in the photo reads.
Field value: 13.25 V
